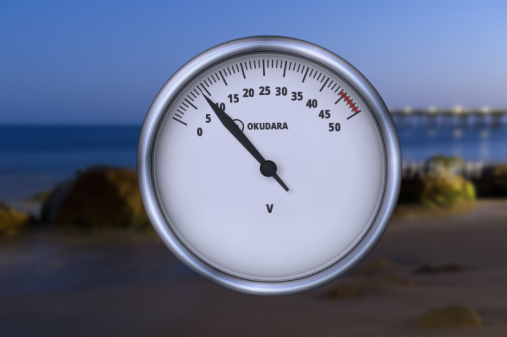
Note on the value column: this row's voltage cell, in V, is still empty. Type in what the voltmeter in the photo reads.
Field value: 9 V
